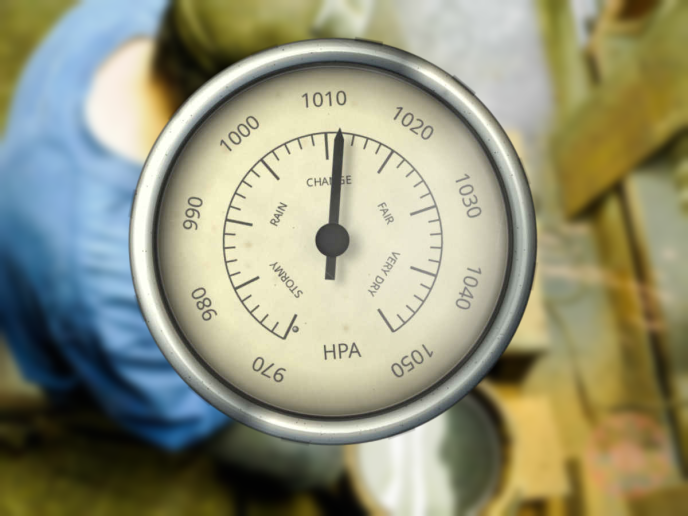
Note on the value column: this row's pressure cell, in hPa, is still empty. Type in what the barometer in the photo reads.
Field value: 1012 hPa
